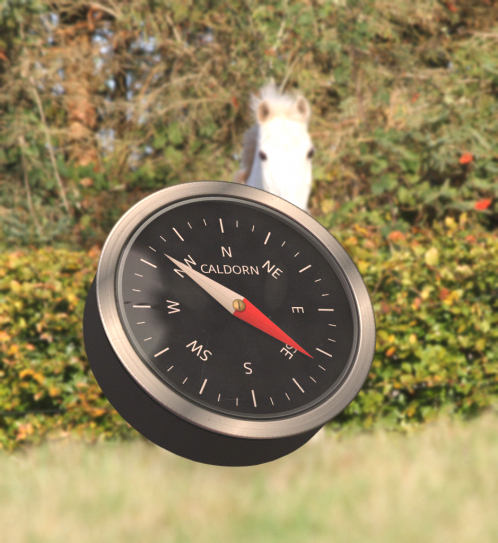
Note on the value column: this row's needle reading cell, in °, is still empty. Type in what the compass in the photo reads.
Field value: 130 °
